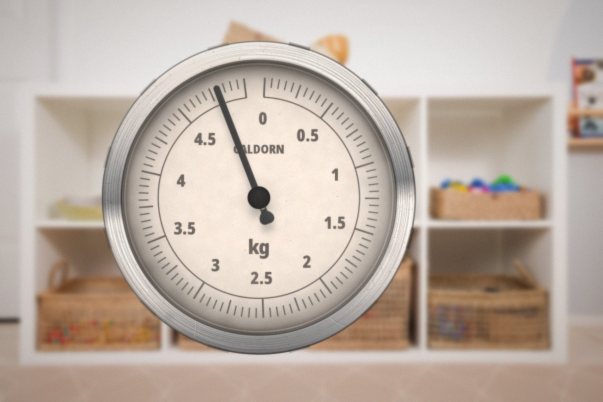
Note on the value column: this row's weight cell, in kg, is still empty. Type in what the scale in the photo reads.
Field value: 4.8 kg
